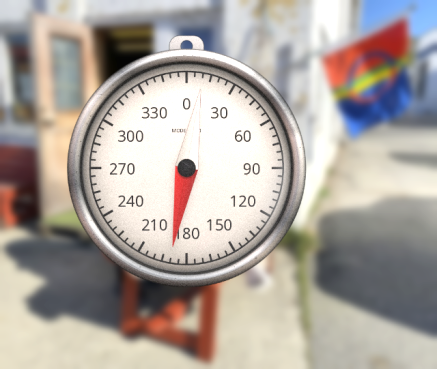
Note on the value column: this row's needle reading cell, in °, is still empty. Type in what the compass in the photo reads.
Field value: 190 °
